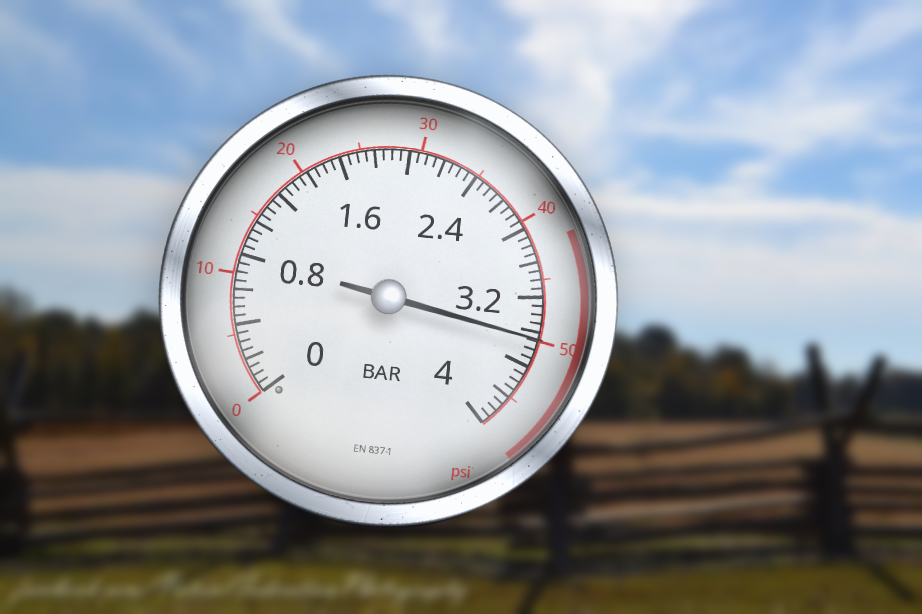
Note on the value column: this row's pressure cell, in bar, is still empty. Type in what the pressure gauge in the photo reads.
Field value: 3.45 bar
